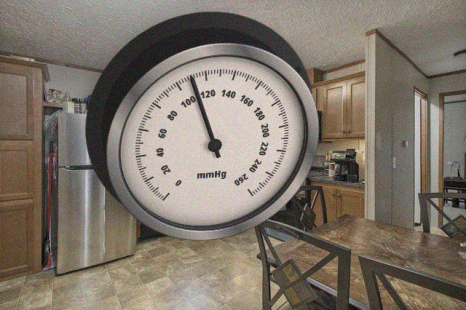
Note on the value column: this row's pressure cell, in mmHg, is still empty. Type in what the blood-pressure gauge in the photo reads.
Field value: 110 mmHg
